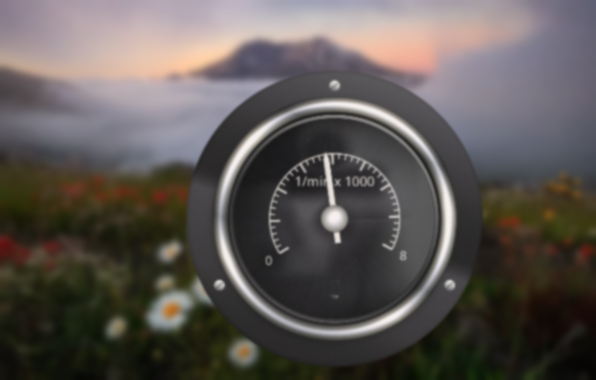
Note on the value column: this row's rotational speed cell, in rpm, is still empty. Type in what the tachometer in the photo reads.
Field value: 3800 rpm
